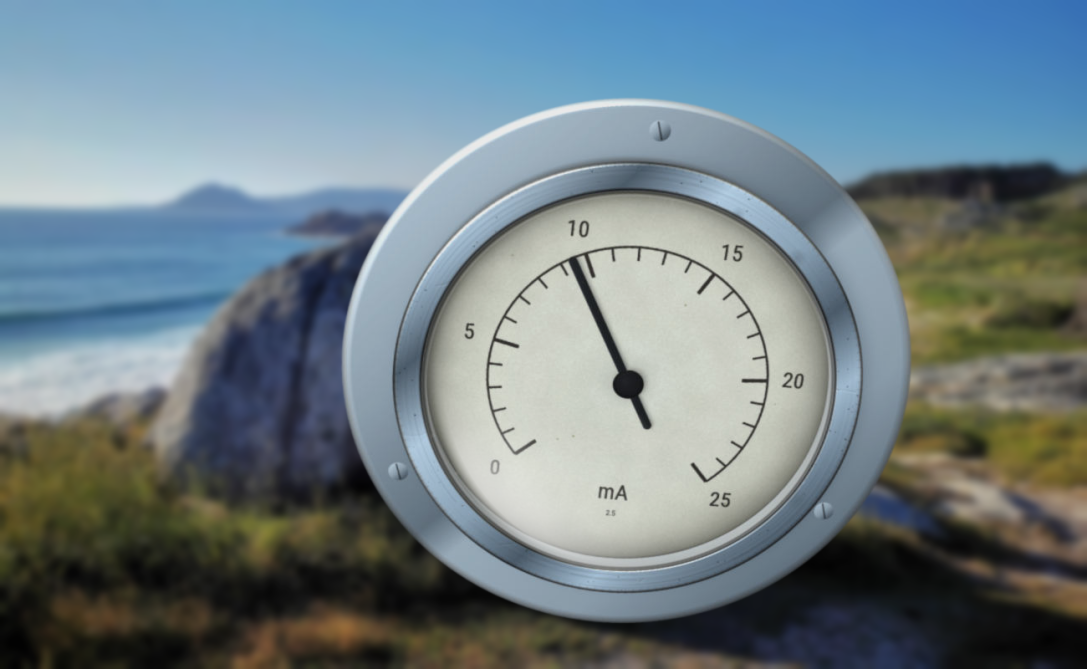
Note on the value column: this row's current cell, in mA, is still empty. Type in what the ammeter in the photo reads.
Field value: 9.5 mA
